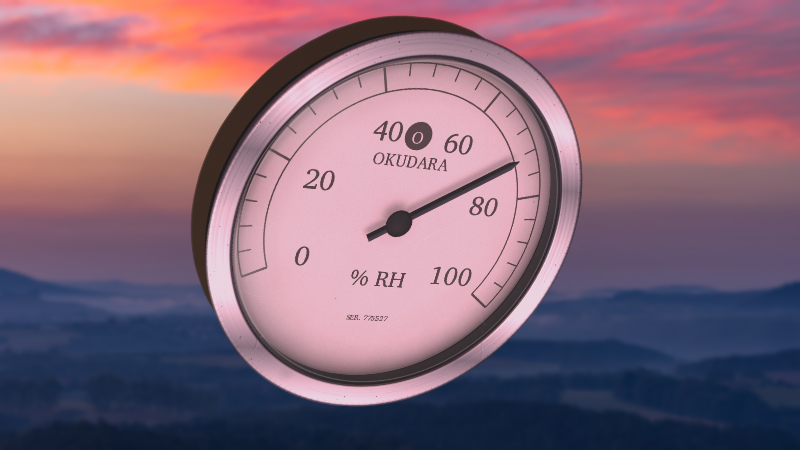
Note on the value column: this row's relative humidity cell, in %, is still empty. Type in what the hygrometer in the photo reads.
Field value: 72 %
